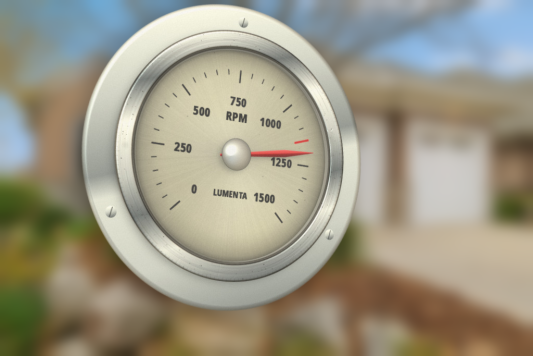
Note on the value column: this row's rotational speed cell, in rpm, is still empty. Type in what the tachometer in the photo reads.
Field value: 1200 rpm
